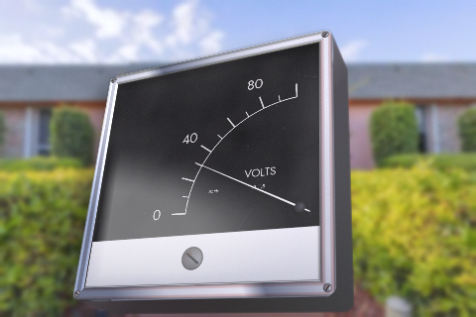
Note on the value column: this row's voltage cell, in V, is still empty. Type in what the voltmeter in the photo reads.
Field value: 30 V
